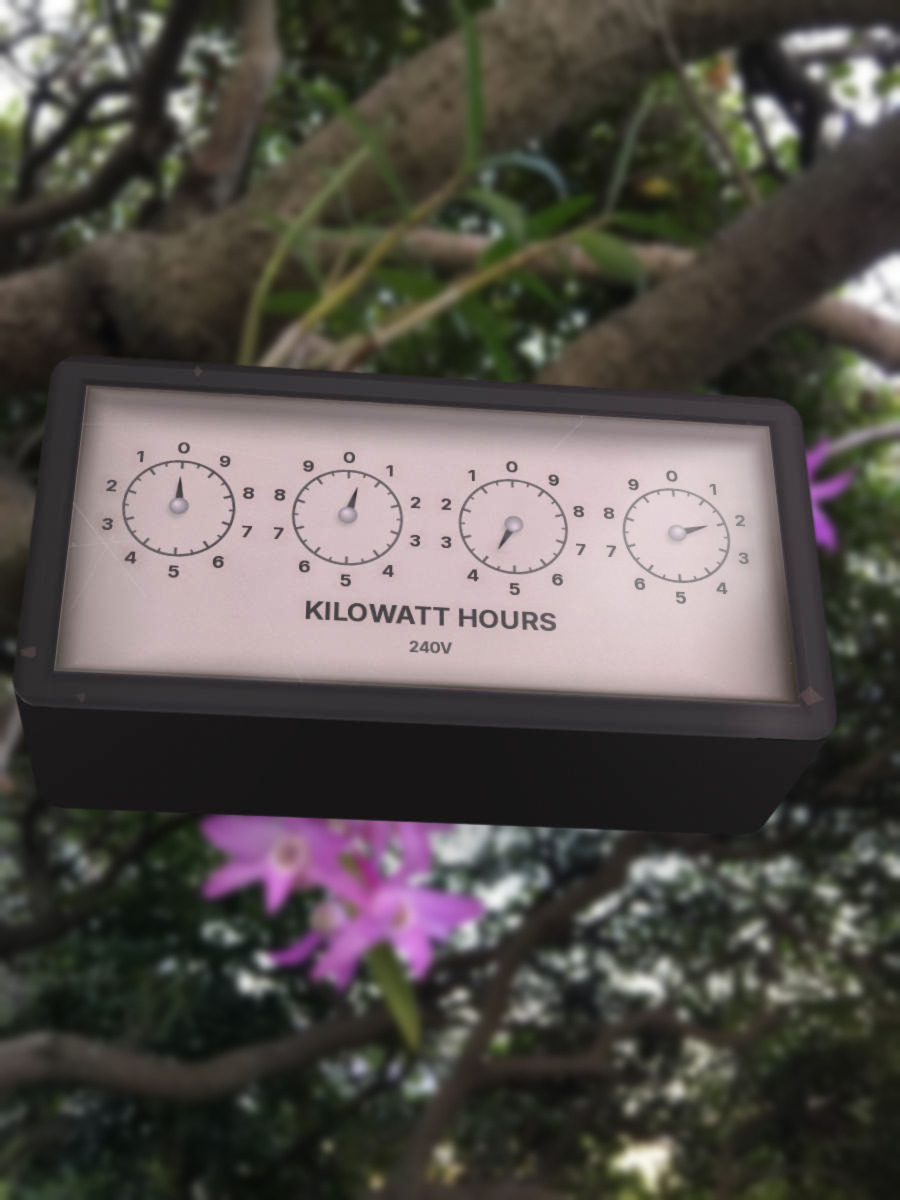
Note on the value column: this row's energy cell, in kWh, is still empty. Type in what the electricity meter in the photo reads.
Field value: 42 kWh
